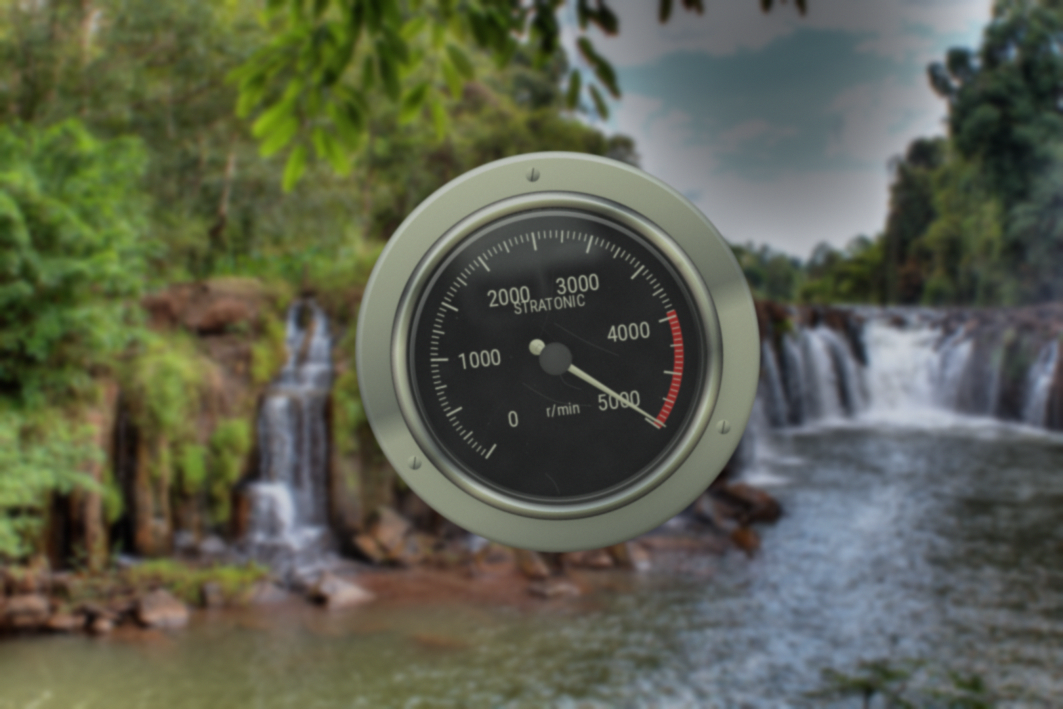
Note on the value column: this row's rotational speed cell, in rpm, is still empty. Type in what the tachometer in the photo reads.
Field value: 4950 rpm
